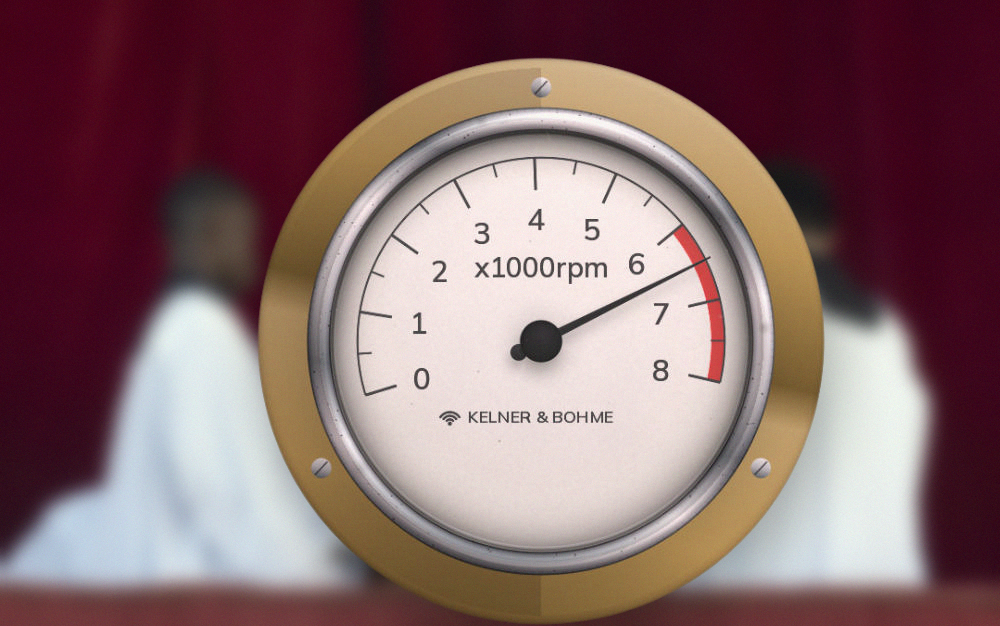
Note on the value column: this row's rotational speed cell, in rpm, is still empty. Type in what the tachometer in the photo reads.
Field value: 6500 rpm
